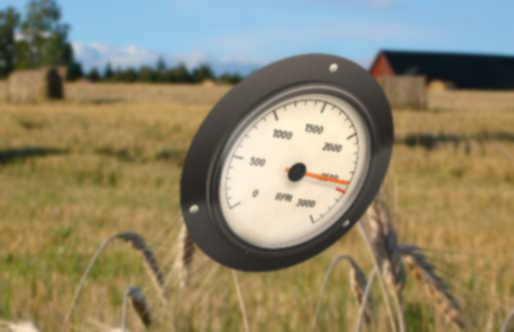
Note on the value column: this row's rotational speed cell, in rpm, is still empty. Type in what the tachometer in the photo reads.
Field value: 2500 rpm
